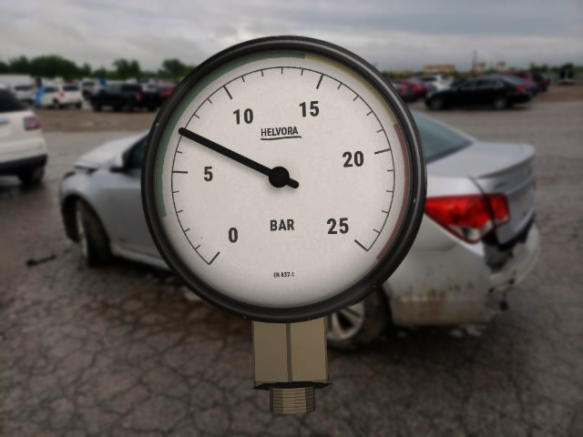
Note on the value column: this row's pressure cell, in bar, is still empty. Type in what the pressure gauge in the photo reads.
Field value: 7 bar
